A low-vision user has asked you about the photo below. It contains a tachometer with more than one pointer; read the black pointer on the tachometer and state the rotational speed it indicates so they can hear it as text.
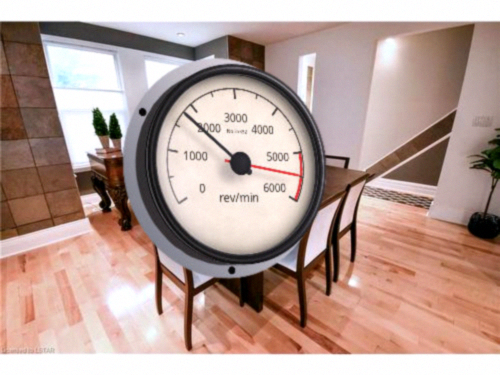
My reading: 1750 rpm
